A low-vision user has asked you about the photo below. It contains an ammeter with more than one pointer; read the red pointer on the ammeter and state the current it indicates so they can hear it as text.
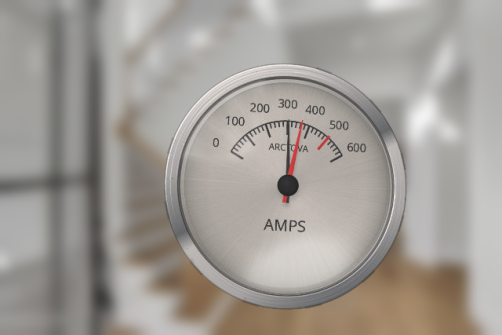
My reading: 360 A
